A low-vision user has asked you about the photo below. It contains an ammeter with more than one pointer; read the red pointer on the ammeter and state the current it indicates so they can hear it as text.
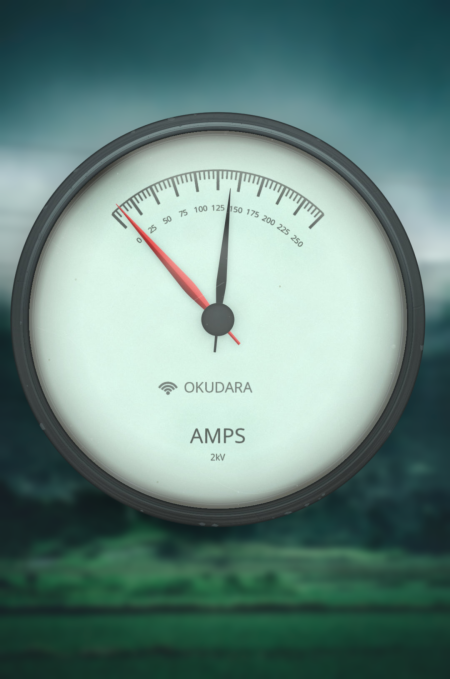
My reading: 10 A
